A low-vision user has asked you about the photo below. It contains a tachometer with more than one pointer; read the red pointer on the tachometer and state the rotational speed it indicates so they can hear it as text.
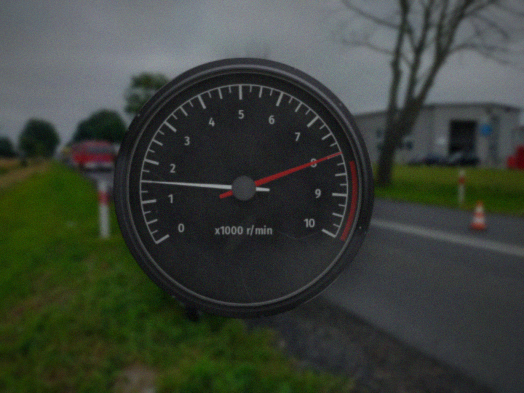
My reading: 8000 rpm
